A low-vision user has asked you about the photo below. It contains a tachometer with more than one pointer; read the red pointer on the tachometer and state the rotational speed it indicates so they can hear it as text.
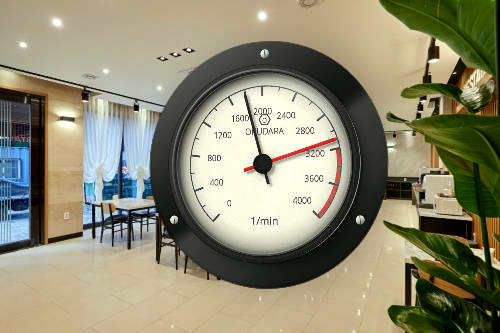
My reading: 3100 rpm
